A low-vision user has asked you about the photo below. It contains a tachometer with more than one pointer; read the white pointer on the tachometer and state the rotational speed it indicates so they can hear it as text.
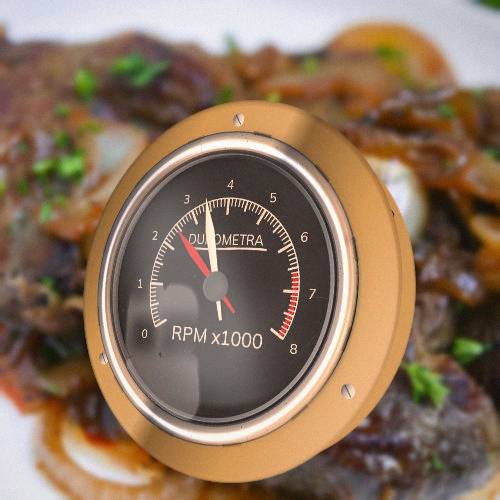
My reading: 3500 rpm
